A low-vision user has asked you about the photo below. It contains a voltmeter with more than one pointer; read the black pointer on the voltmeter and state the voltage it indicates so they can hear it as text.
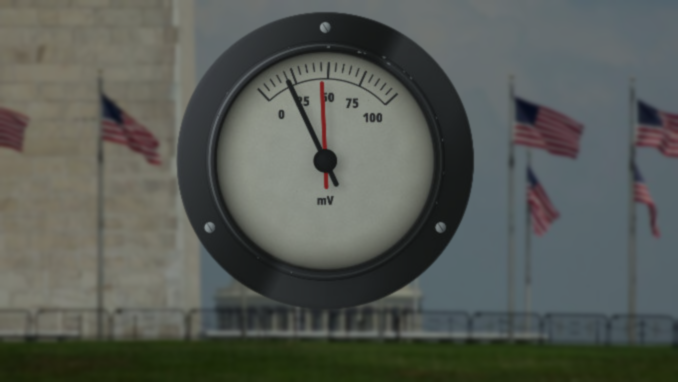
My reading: 20 mV
